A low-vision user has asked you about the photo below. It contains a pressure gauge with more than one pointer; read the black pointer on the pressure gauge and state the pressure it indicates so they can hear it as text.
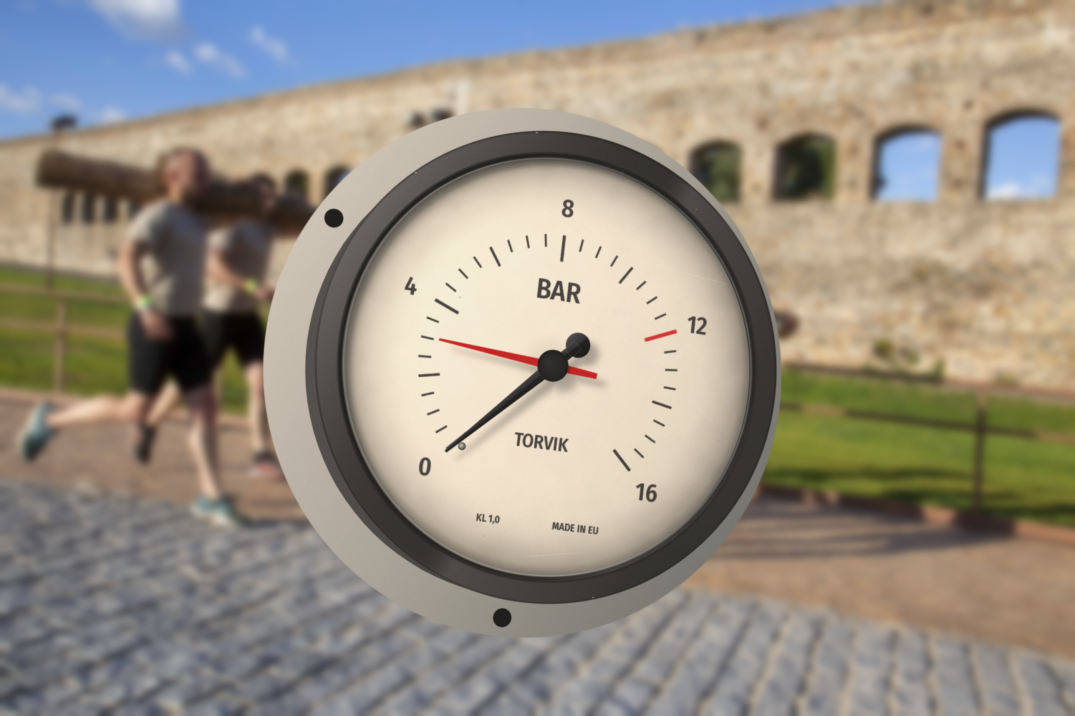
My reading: 0 bar
